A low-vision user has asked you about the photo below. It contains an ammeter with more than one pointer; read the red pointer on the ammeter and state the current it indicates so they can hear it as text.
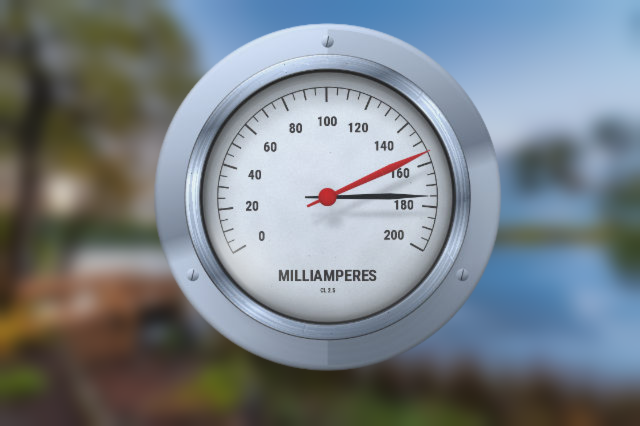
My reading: 155 mA
